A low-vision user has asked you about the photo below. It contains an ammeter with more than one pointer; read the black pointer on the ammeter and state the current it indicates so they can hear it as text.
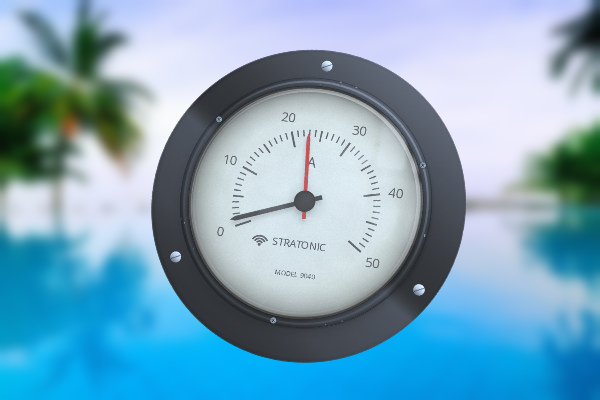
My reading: 1 A
